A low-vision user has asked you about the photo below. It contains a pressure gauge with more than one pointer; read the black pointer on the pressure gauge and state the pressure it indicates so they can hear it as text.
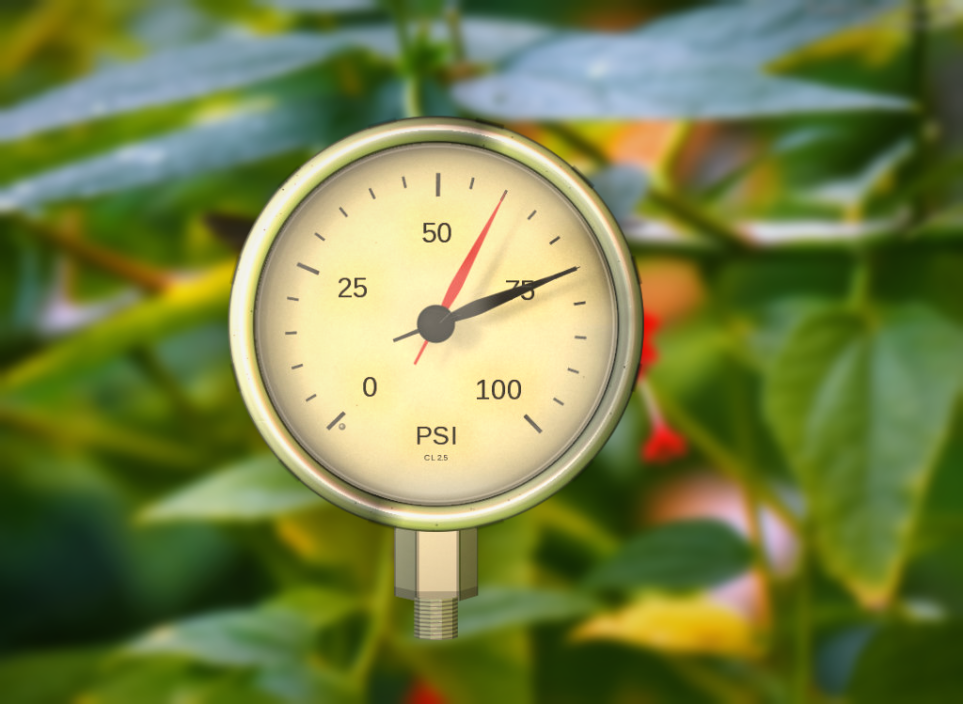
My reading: 75 psi
